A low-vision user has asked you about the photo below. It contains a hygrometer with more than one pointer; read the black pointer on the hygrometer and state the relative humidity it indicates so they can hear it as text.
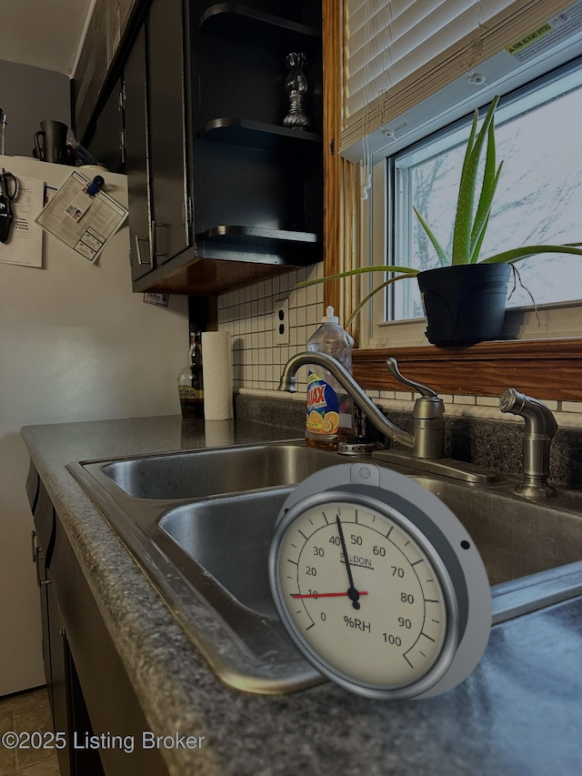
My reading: 45 %
